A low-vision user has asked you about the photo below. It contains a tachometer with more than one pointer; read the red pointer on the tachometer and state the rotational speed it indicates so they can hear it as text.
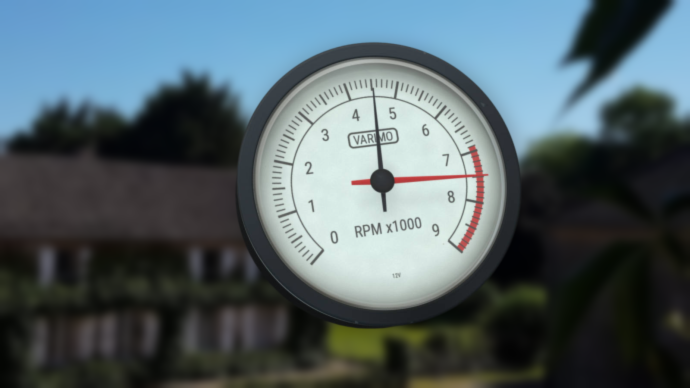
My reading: 7500 rpm
